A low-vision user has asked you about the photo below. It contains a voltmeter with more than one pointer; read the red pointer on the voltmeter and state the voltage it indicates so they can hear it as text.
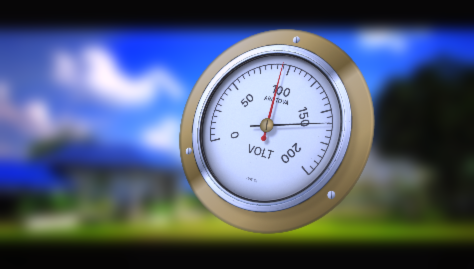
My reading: 95 V
